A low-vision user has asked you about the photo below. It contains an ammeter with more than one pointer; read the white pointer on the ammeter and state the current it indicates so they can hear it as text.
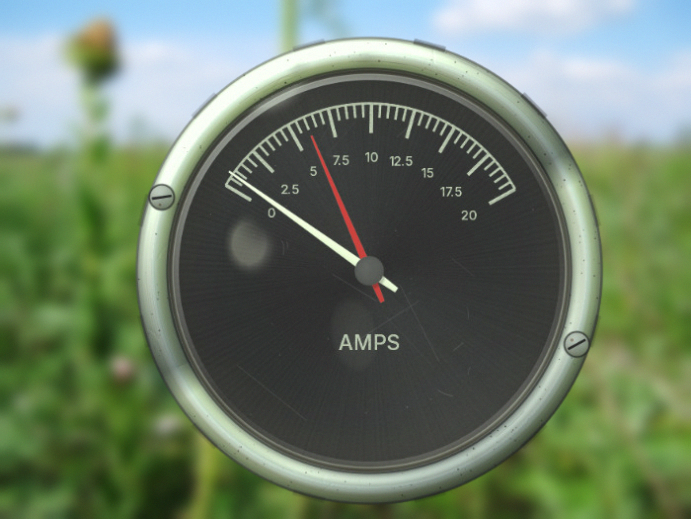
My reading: 0.75 A
